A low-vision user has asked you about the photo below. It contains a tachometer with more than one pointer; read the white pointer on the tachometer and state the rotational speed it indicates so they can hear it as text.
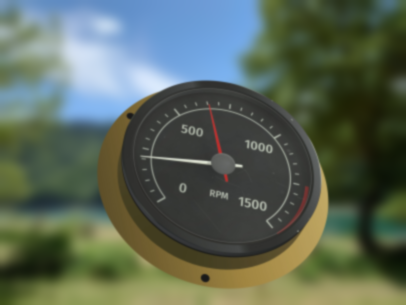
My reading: 200 rpm
